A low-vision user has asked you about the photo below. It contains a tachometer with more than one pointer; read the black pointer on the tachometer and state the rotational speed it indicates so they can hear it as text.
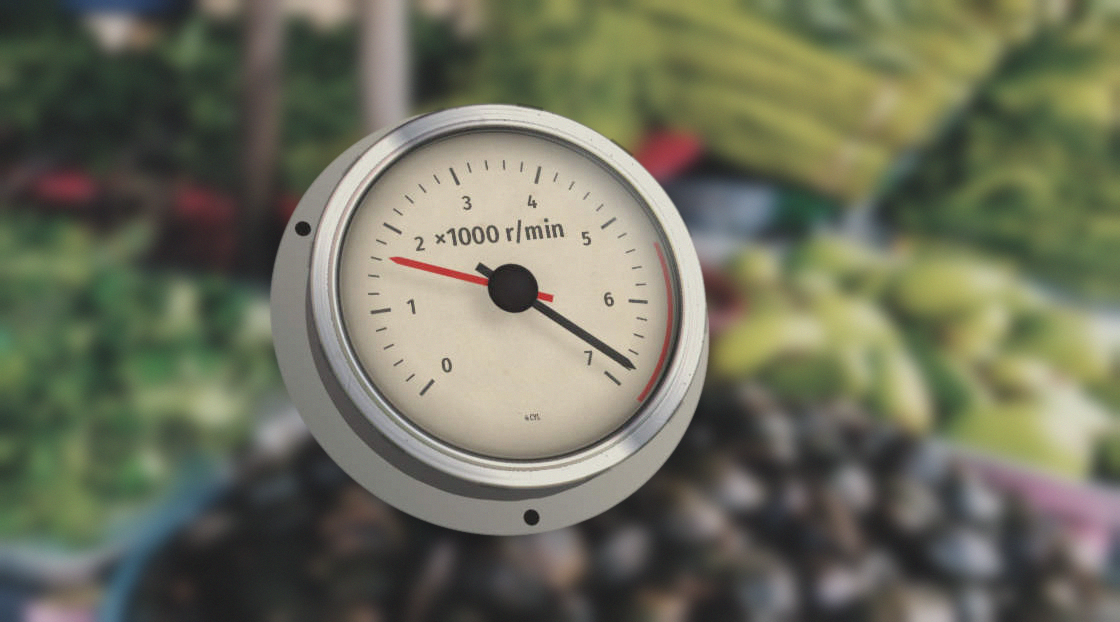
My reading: 6800 rpm
